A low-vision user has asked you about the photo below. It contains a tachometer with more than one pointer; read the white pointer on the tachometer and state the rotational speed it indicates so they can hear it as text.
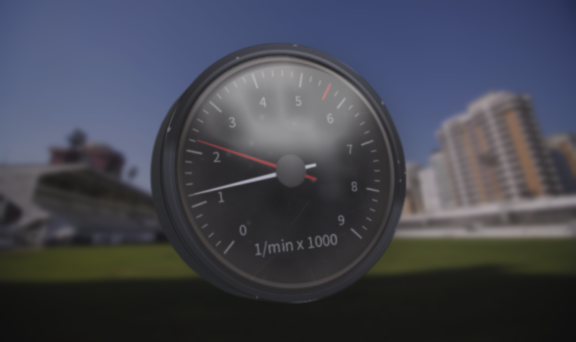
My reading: 1200 rpm
